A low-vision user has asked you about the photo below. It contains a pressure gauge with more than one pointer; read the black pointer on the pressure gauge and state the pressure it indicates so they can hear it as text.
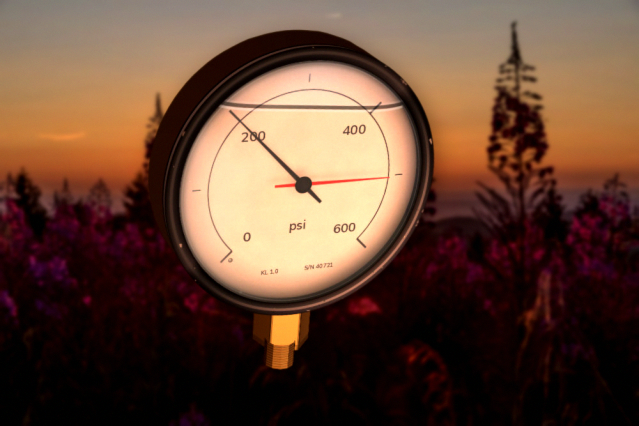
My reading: 200 psi
